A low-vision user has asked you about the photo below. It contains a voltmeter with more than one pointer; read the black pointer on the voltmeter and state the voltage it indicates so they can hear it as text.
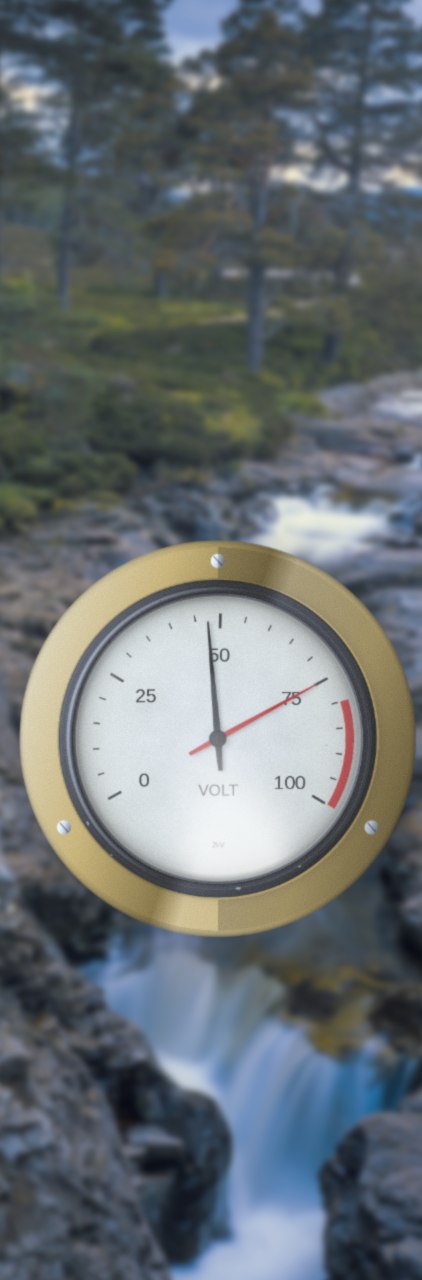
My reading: 47.5 V
